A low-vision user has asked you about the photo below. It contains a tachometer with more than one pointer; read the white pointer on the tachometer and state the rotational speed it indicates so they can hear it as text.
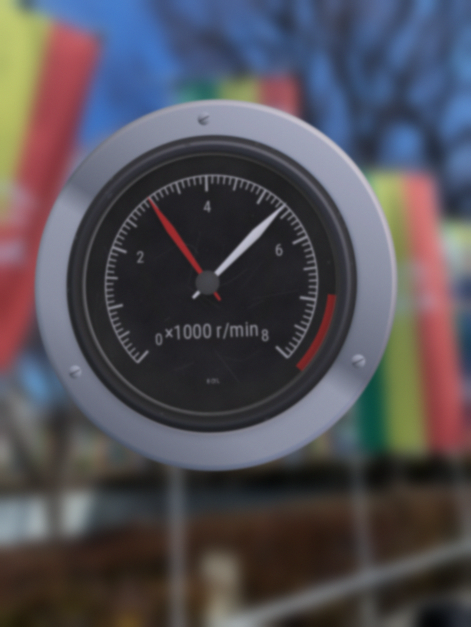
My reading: 5400 rpm
